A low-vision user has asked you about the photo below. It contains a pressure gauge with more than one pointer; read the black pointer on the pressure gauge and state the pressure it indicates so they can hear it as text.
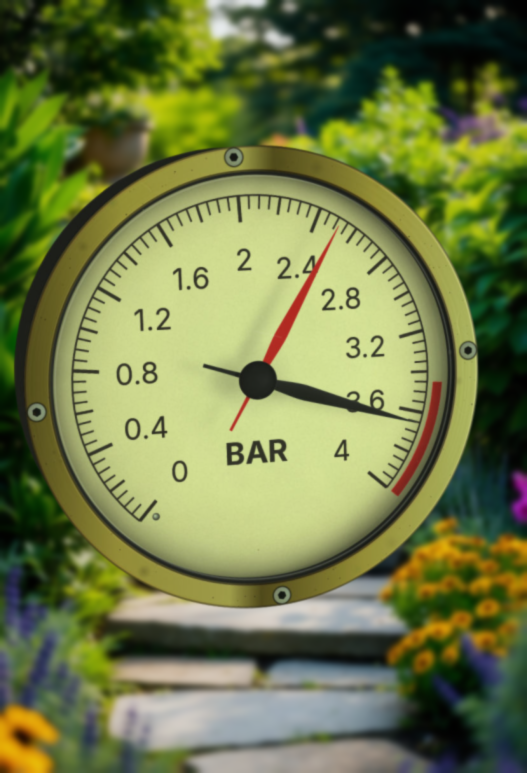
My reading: 3.65 bar
